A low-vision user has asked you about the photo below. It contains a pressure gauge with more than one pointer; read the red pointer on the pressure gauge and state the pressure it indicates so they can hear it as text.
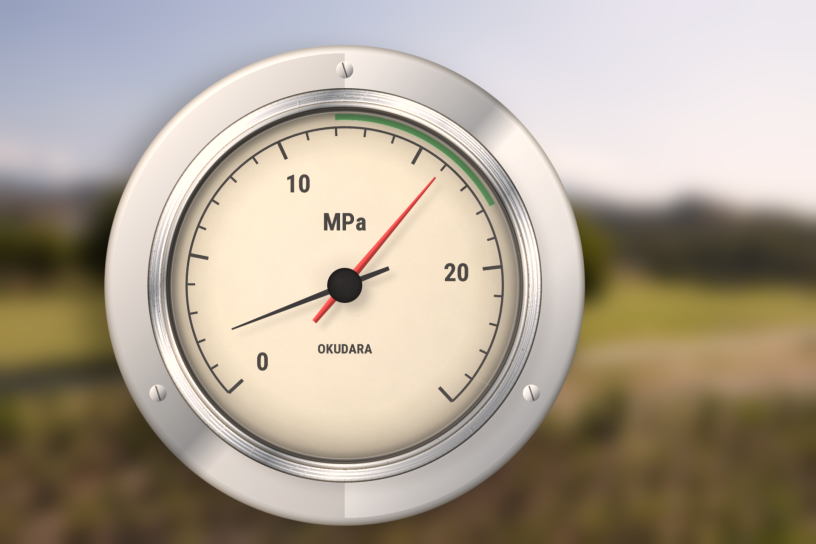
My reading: 16 MPa
